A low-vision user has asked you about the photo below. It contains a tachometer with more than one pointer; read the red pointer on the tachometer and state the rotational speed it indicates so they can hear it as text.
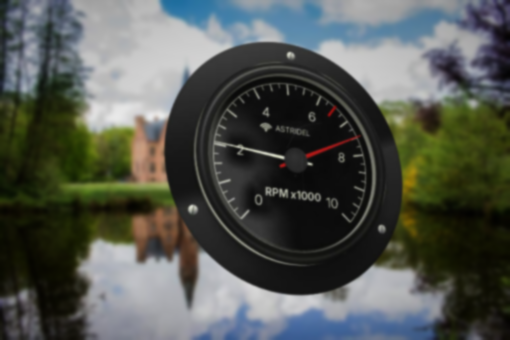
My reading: 7500 rpm
